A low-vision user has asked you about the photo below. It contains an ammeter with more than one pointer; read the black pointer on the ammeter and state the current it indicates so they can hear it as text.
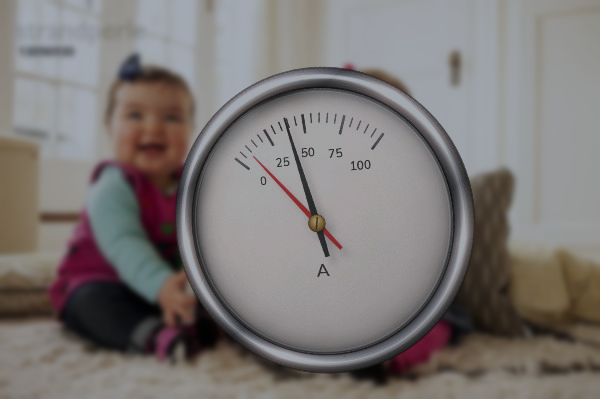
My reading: 40 A
